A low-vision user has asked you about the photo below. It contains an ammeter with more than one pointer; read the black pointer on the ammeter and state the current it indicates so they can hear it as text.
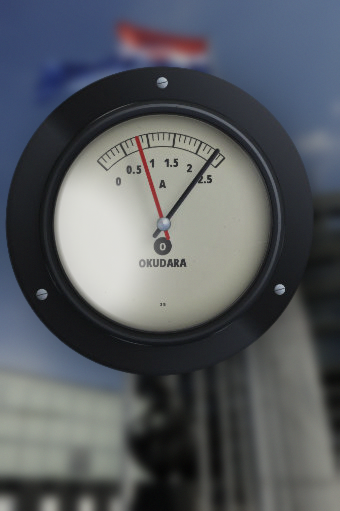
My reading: 2.3 A
